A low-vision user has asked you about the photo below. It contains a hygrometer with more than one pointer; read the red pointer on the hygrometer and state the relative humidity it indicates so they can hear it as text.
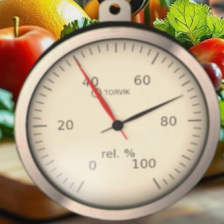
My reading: 40 %
